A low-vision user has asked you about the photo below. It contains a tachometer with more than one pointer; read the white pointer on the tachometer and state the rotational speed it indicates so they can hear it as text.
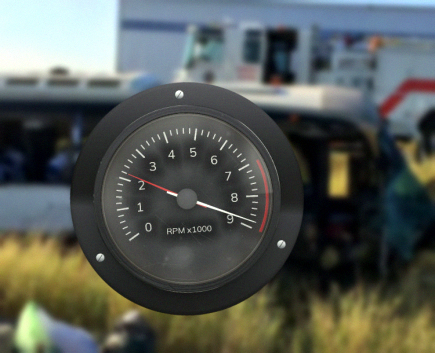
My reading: 8800 rpm
